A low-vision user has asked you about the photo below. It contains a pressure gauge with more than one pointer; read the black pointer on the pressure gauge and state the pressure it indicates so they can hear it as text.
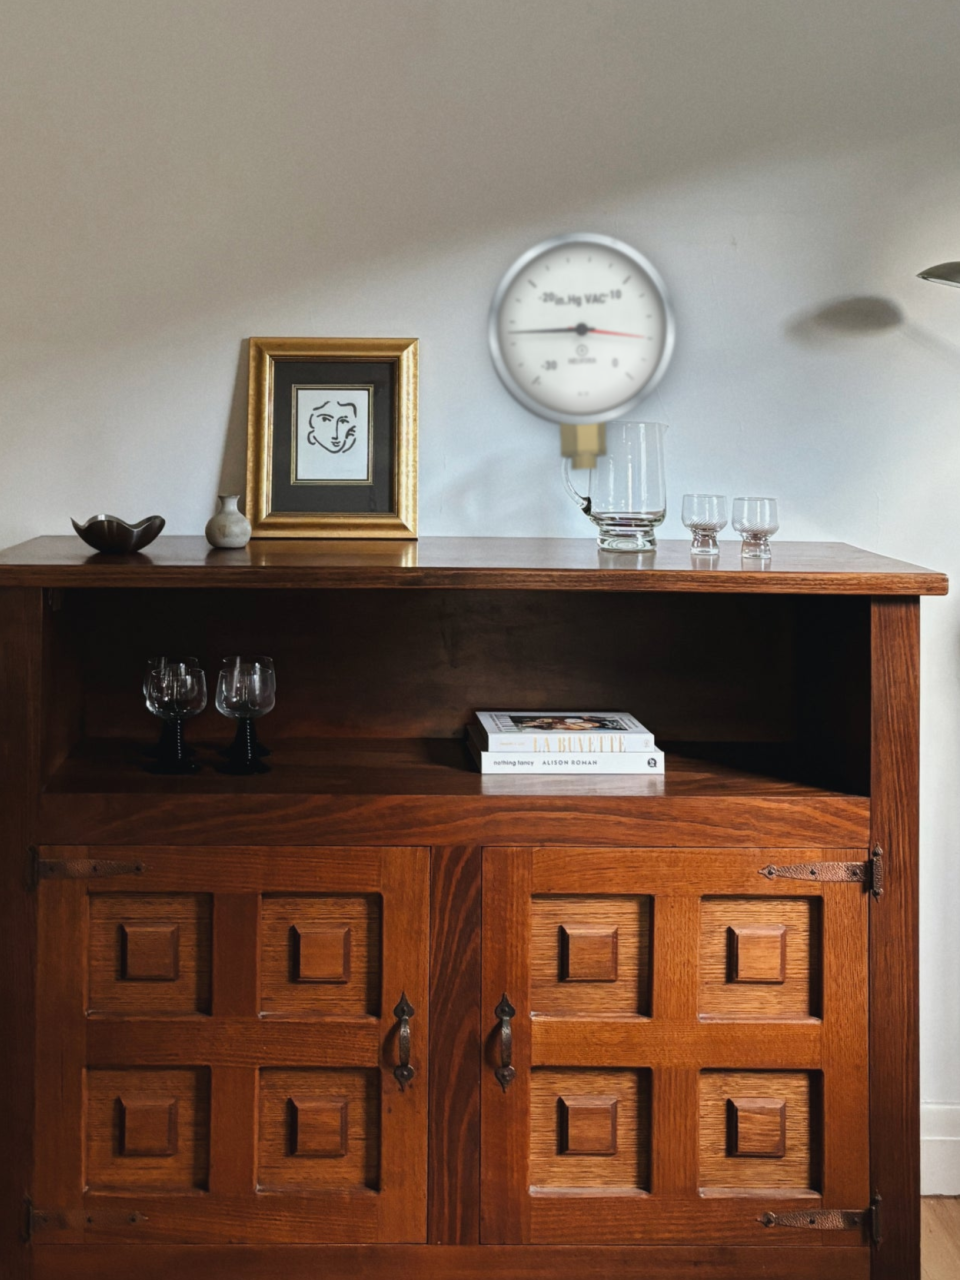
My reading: -25 inHg
